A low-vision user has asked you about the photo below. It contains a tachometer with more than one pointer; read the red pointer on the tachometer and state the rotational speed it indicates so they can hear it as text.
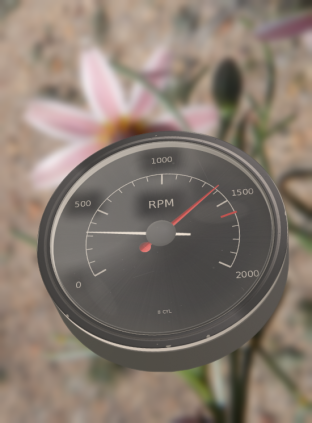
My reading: 1400 rpm
